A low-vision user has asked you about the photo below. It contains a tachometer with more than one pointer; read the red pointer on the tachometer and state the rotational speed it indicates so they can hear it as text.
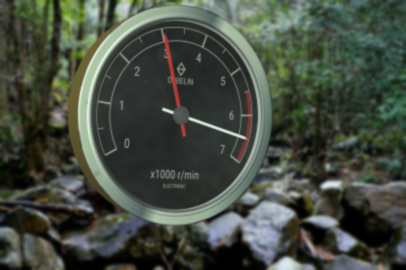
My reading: 3000 rpm
